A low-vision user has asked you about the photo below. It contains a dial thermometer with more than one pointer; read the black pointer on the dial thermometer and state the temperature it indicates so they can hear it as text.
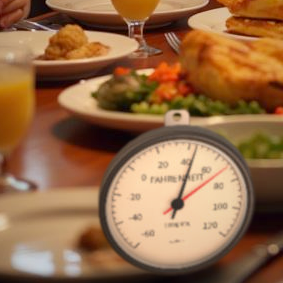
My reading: 44 °F
